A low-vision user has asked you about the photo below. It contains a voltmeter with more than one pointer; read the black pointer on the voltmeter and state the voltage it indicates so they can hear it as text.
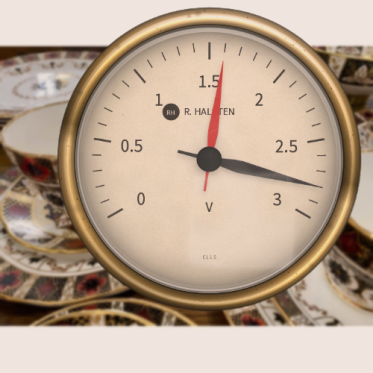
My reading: 2.8 V
